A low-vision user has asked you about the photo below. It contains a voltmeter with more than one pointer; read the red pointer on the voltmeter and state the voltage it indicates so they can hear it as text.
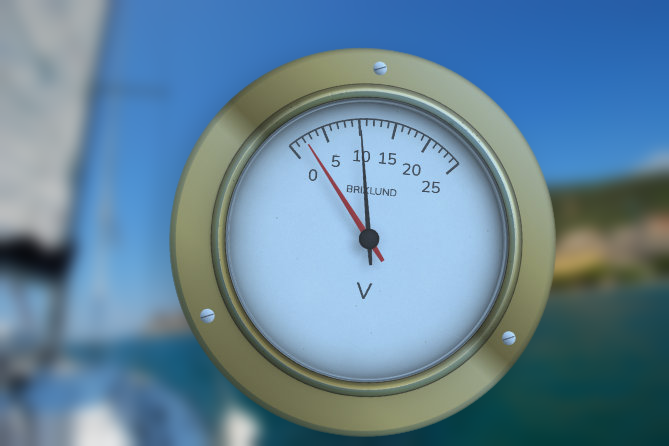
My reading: 2 V
